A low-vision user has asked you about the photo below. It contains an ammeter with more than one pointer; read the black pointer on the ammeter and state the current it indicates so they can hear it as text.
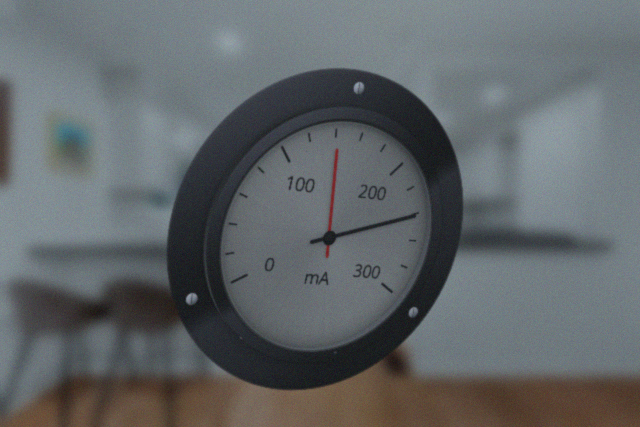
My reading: 240 mA
